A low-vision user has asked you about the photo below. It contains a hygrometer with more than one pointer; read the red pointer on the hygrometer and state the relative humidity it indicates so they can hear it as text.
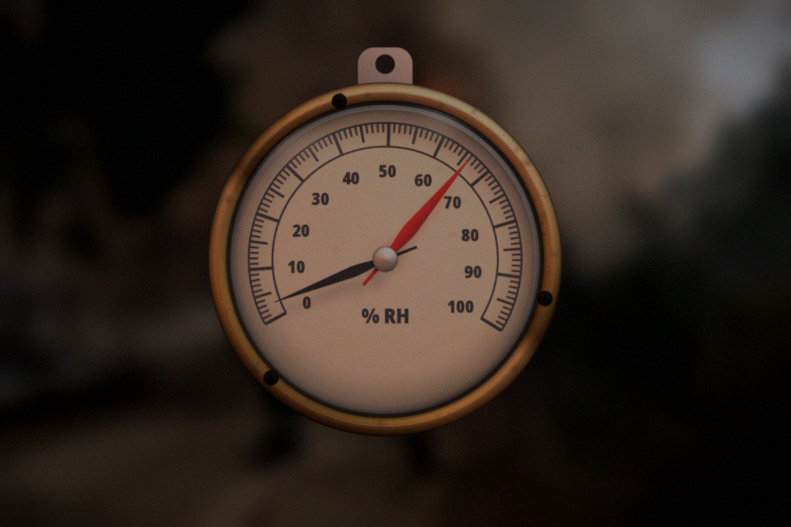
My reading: 66 %
